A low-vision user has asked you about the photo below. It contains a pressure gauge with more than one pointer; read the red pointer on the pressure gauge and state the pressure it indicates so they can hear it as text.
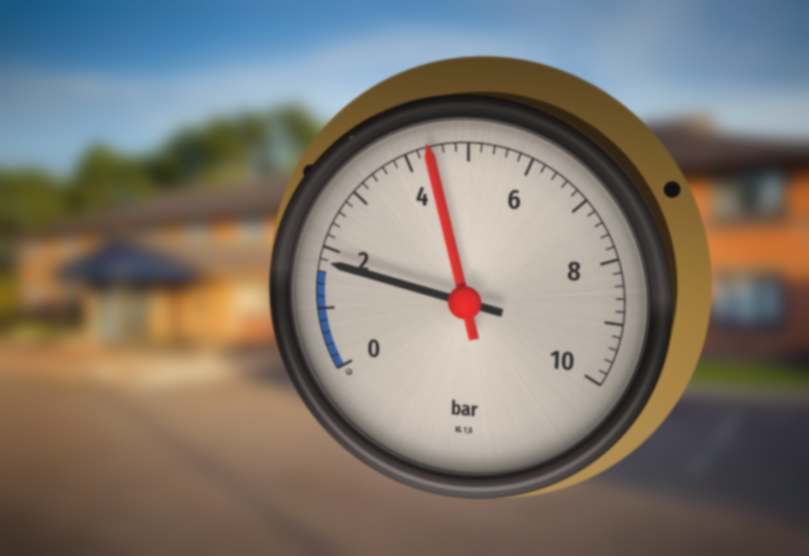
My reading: 4.4 bar
